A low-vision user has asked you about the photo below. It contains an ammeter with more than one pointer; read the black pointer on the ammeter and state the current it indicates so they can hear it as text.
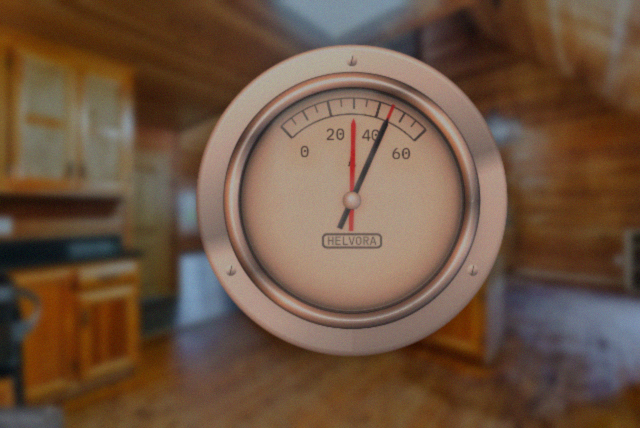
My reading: 45 A
